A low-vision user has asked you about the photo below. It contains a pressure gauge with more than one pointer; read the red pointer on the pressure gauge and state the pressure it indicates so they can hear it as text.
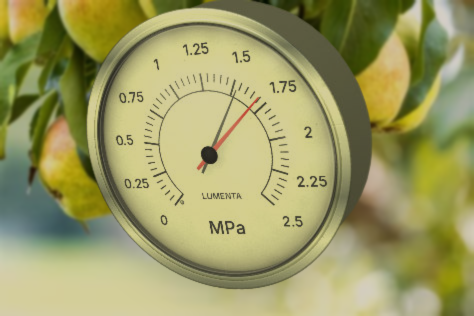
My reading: 1.7 MPa
